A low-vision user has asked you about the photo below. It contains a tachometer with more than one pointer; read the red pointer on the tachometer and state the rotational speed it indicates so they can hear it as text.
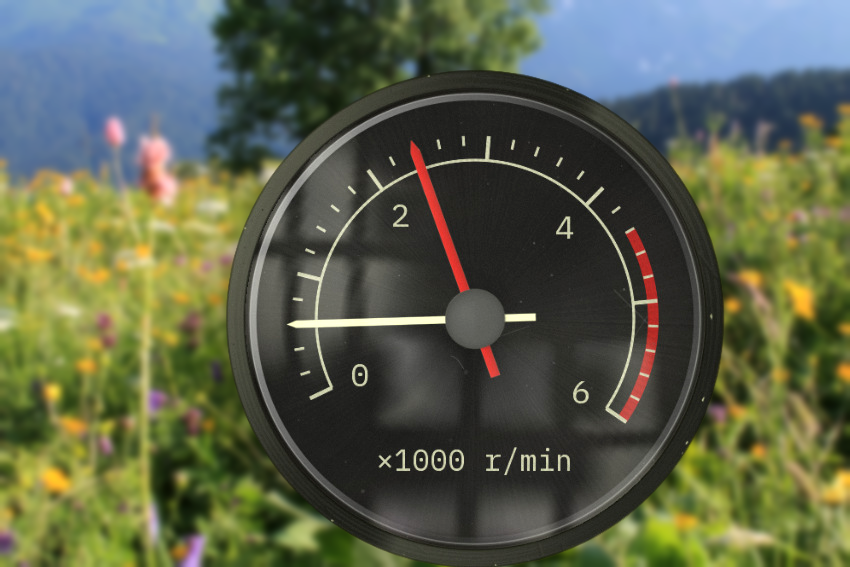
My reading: 2400 rpm
